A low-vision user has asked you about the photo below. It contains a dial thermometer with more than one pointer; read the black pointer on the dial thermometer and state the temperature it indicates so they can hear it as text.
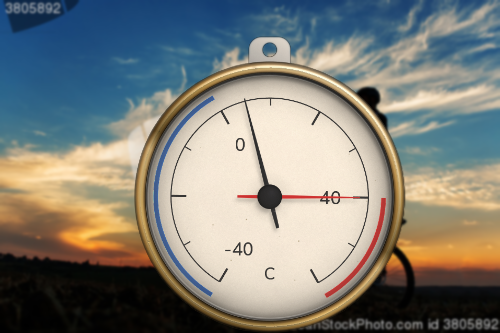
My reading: 5 °C
